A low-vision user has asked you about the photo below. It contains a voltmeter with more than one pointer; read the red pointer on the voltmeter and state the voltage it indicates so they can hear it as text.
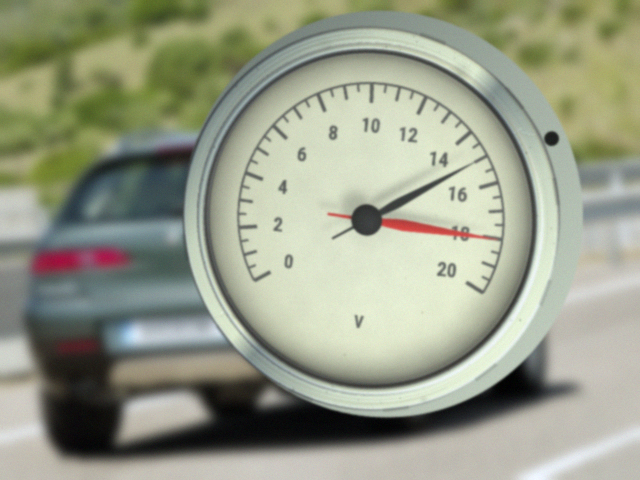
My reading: 18 V
